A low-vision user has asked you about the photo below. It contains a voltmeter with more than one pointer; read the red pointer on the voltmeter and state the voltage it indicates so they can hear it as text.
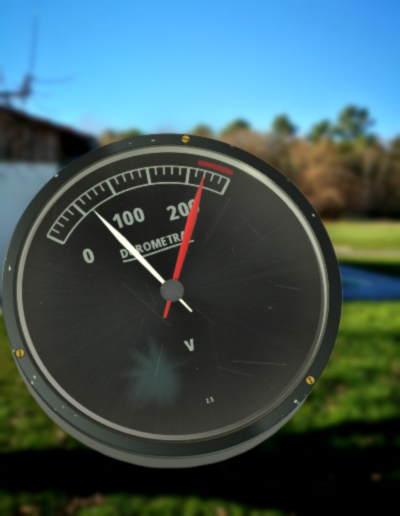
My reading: 220 V
